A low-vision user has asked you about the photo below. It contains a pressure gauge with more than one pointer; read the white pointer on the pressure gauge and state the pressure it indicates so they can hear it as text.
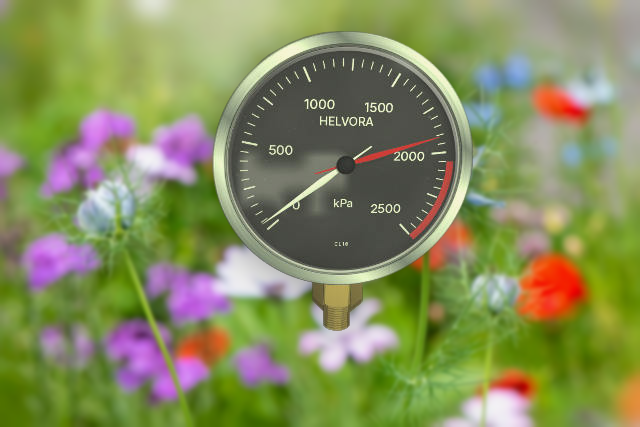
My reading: 50 kPa
